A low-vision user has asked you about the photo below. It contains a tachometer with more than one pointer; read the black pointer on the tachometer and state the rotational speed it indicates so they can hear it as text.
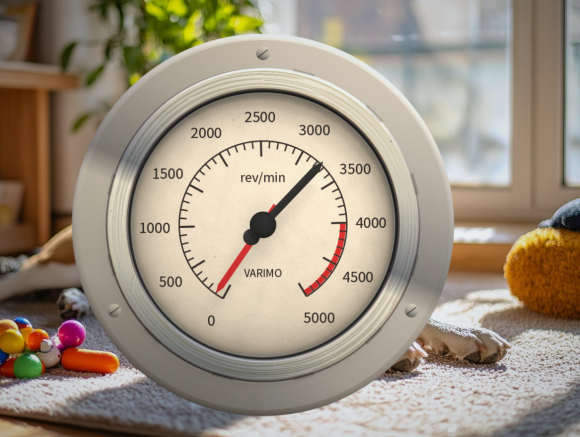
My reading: 3250 rpm
